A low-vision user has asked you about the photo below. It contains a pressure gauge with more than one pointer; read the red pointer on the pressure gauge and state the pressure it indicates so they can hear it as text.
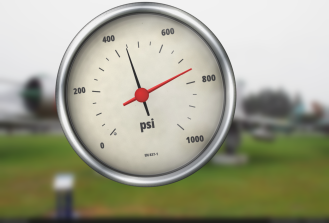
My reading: 750 psi
